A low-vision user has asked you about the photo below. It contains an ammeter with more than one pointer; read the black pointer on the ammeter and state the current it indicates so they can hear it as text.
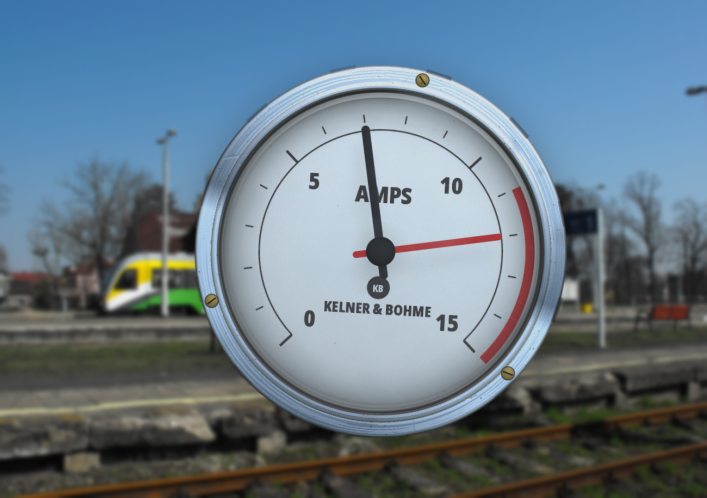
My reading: 7 A
